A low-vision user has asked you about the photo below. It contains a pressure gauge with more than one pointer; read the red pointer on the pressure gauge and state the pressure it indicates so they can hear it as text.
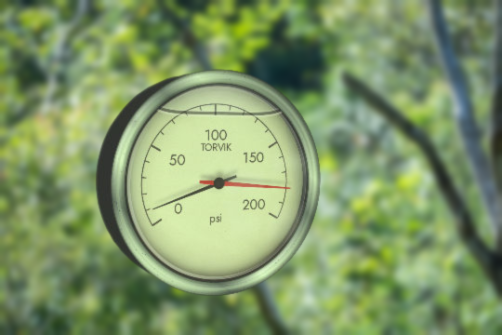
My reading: 180 psi
